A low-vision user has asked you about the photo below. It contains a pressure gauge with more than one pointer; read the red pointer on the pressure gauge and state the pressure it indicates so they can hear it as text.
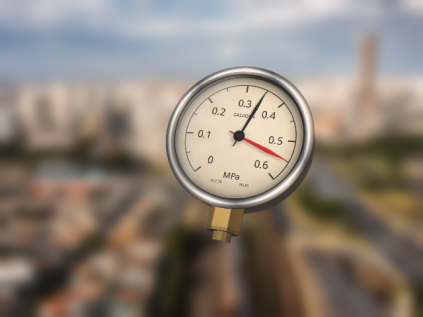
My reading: 0.55 MPa
